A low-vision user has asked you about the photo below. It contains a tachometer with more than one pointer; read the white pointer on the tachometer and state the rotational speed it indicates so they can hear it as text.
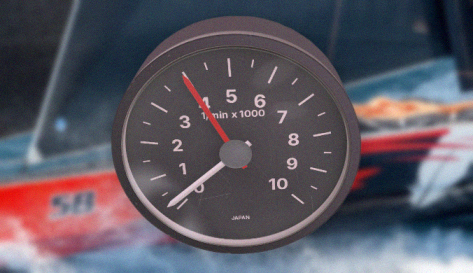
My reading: 250 rpm
